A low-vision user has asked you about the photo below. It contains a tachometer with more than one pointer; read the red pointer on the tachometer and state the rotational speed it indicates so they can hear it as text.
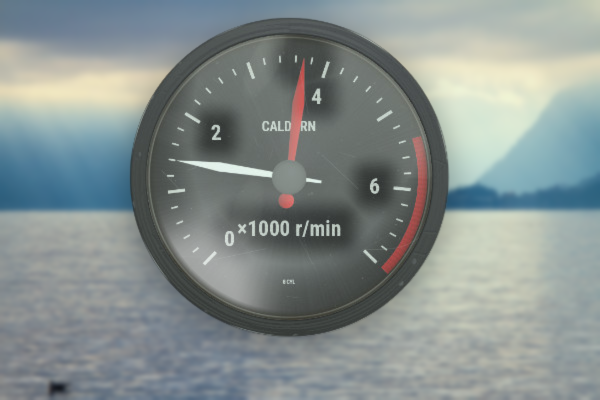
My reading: 3700 rpm
